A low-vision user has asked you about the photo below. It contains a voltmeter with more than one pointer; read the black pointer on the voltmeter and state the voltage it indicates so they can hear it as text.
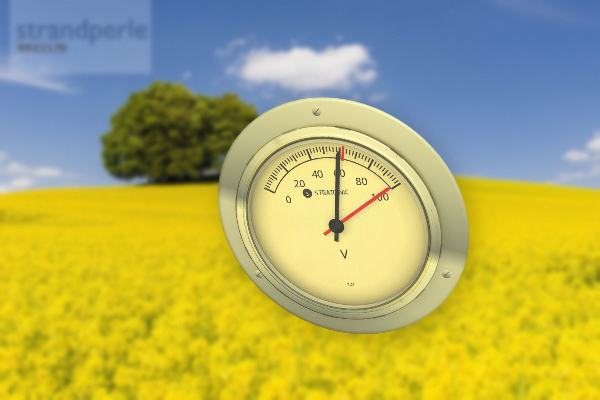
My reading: 60 V
